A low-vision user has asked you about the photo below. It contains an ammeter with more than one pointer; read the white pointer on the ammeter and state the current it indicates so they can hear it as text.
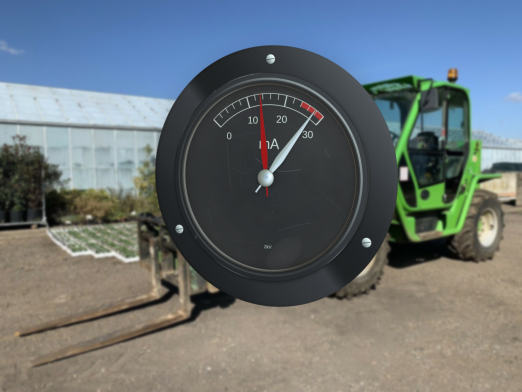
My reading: 28 mA
